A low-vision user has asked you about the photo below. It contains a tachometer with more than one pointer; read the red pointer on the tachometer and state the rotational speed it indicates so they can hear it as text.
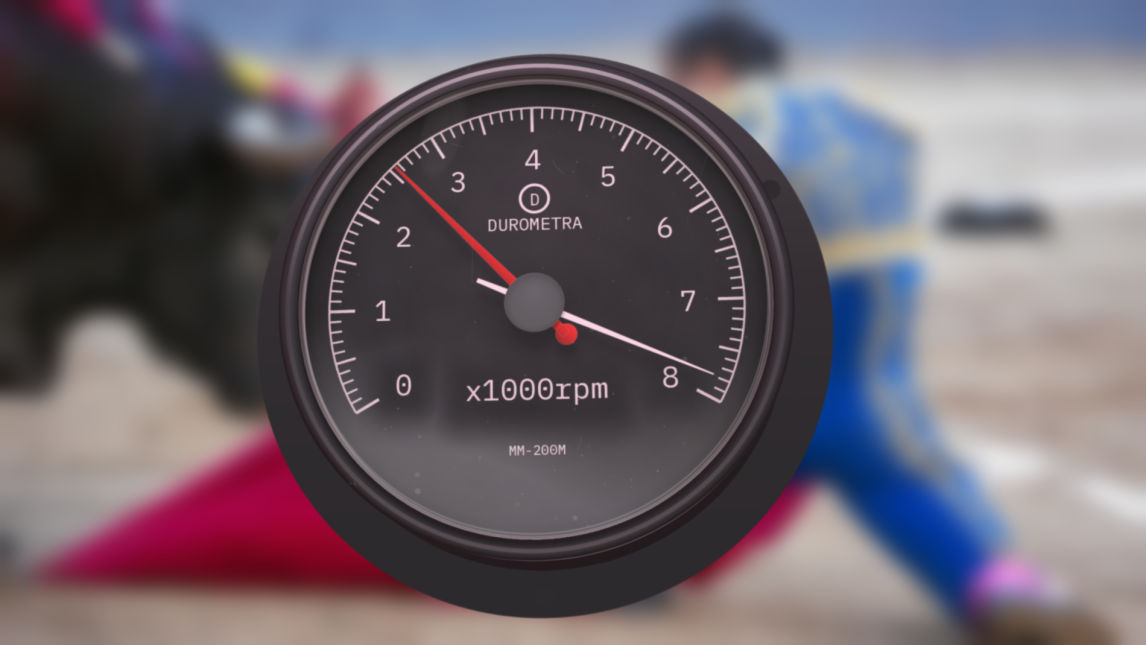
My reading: 2550 rpm
